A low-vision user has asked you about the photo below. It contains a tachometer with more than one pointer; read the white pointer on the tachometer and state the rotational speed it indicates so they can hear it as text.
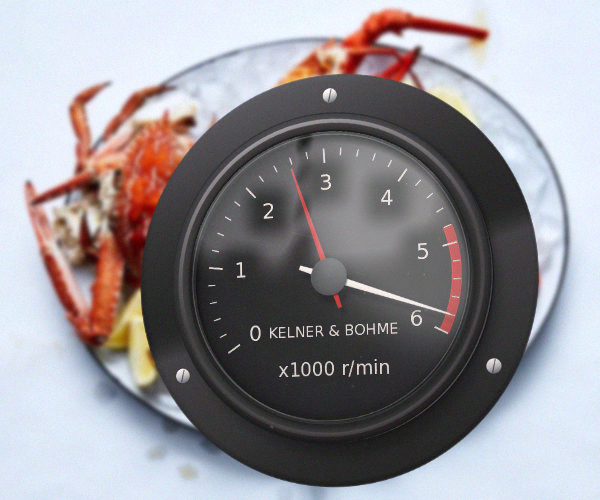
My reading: 5800 rpm
